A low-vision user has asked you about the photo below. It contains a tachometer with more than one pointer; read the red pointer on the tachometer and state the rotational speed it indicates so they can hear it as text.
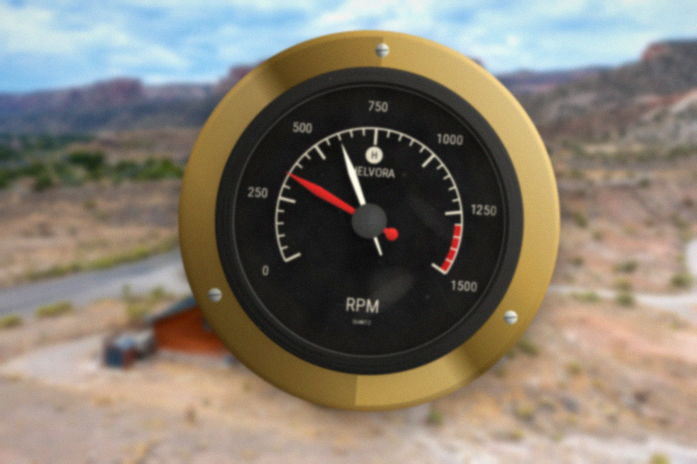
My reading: 350 rpm
